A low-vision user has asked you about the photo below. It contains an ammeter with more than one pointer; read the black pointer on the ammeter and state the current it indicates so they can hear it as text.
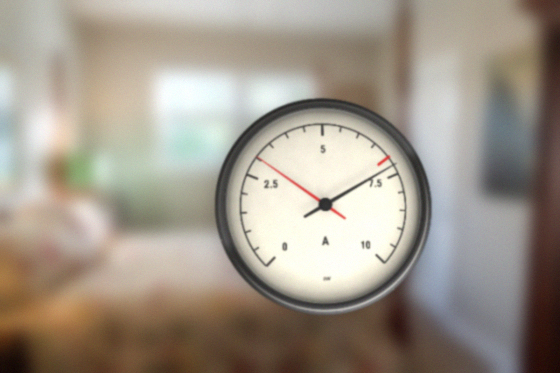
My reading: 7.25 A
